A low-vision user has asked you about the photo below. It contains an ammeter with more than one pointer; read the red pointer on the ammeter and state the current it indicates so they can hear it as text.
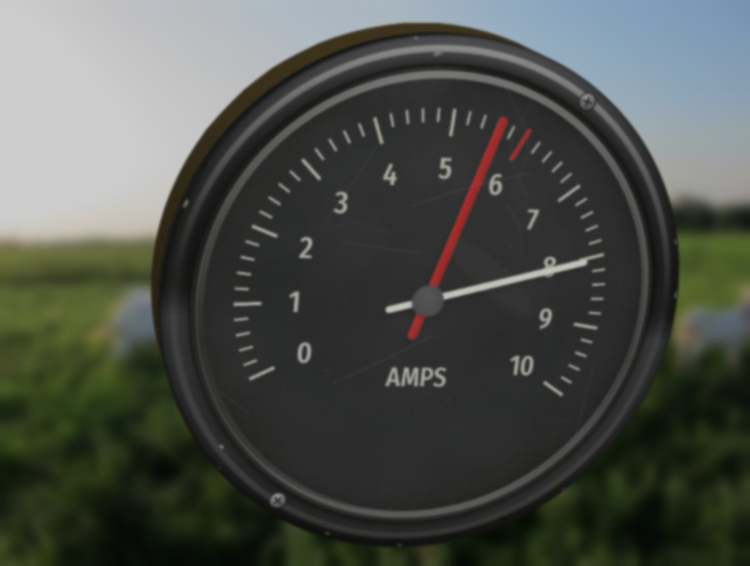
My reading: 5.6 A
